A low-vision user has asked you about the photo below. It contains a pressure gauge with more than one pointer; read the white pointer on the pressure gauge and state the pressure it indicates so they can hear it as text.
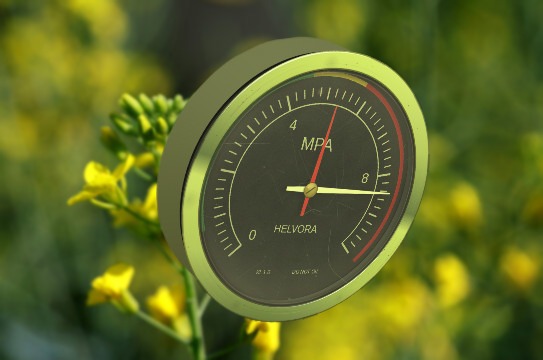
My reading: 8.4 MPa
